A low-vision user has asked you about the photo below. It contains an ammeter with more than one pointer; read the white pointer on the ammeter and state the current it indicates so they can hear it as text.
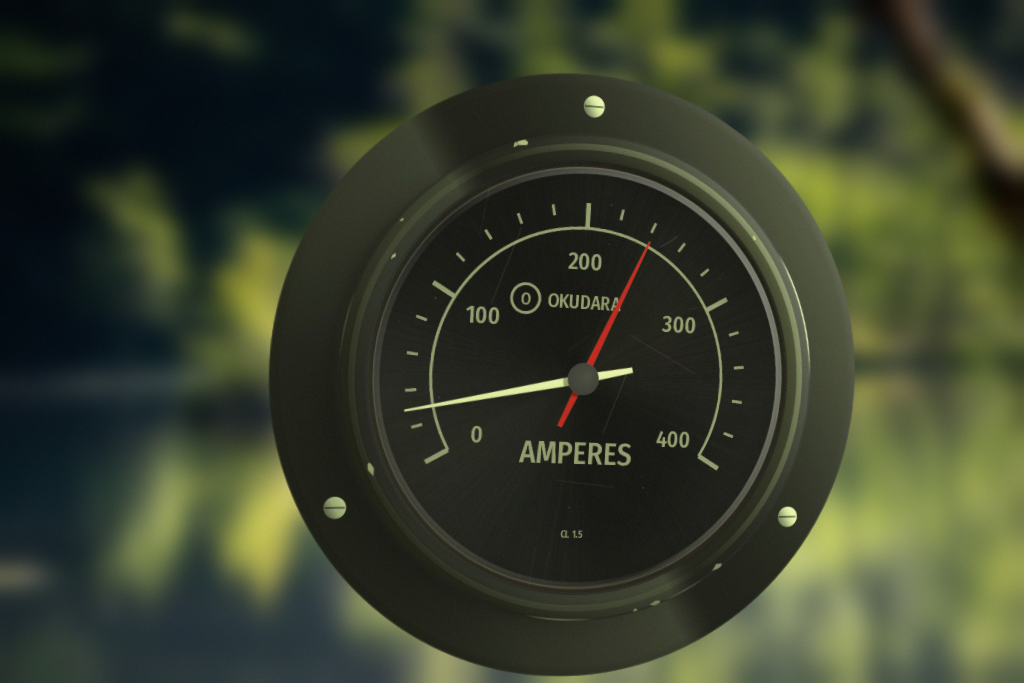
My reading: 30 A
